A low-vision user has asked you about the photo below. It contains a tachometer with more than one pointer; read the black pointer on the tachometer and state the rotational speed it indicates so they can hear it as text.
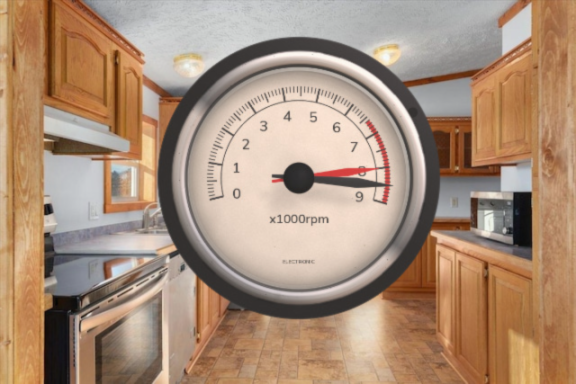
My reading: 8500 rpm
